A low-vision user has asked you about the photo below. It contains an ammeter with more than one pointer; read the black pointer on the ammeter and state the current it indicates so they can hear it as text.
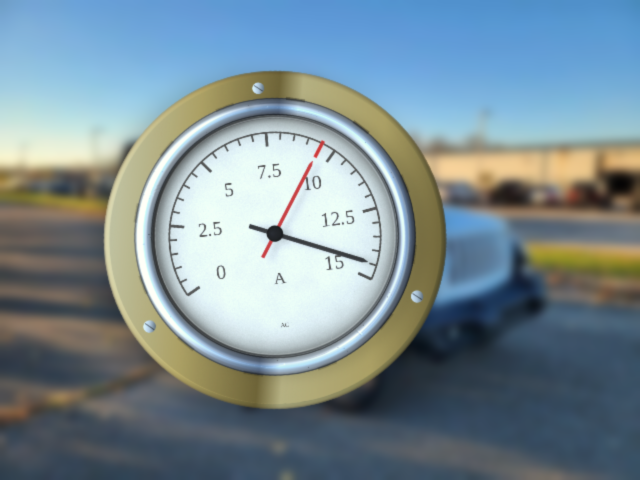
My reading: 14.5 A
